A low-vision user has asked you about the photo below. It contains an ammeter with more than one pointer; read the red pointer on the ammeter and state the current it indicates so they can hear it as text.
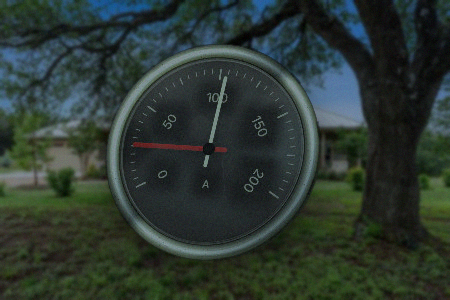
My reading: 25 A
